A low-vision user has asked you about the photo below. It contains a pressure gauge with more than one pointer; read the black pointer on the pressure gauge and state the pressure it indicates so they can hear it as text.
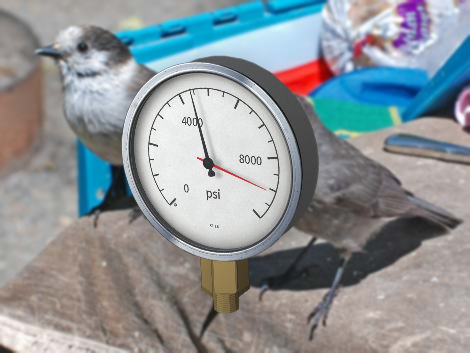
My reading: 4500 psi
